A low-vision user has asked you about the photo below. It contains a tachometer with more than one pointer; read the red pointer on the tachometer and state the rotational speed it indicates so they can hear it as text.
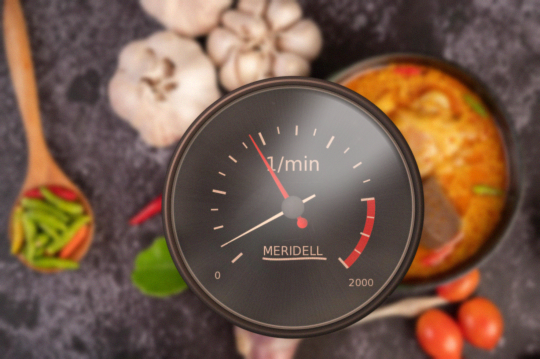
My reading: 750 rpm
